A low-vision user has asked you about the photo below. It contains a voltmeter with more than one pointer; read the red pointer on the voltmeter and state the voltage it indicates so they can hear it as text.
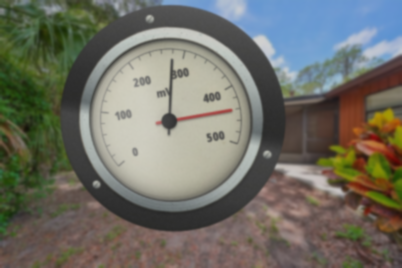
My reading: 440 mV
